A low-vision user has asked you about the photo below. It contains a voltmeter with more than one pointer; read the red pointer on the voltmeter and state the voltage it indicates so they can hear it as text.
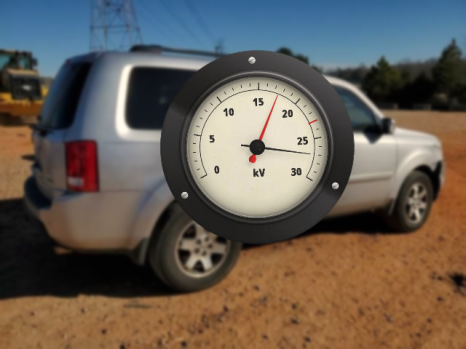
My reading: 17.5 kV
